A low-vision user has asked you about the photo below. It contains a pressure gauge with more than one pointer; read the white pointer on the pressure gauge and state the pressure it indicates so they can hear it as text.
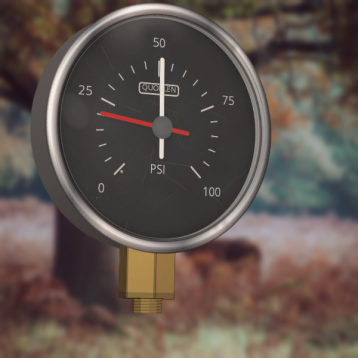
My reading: 50 psi
